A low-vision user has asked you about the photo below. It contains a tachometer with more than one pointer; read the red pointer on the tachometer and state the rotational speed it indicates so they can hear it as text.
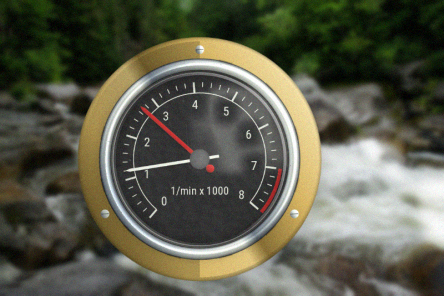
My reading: 2700 rpm
